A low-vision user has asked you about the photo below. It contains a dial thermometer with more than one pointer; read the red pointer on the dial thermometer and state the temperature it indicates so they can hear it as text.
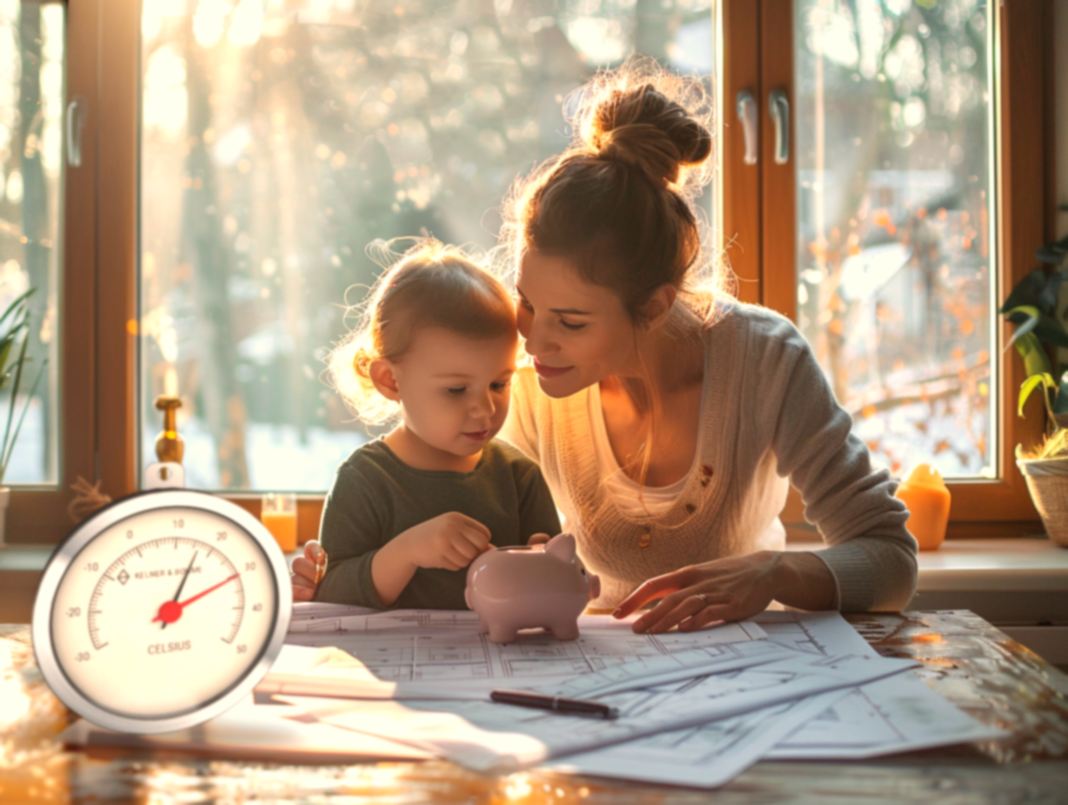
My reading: 30 °C
